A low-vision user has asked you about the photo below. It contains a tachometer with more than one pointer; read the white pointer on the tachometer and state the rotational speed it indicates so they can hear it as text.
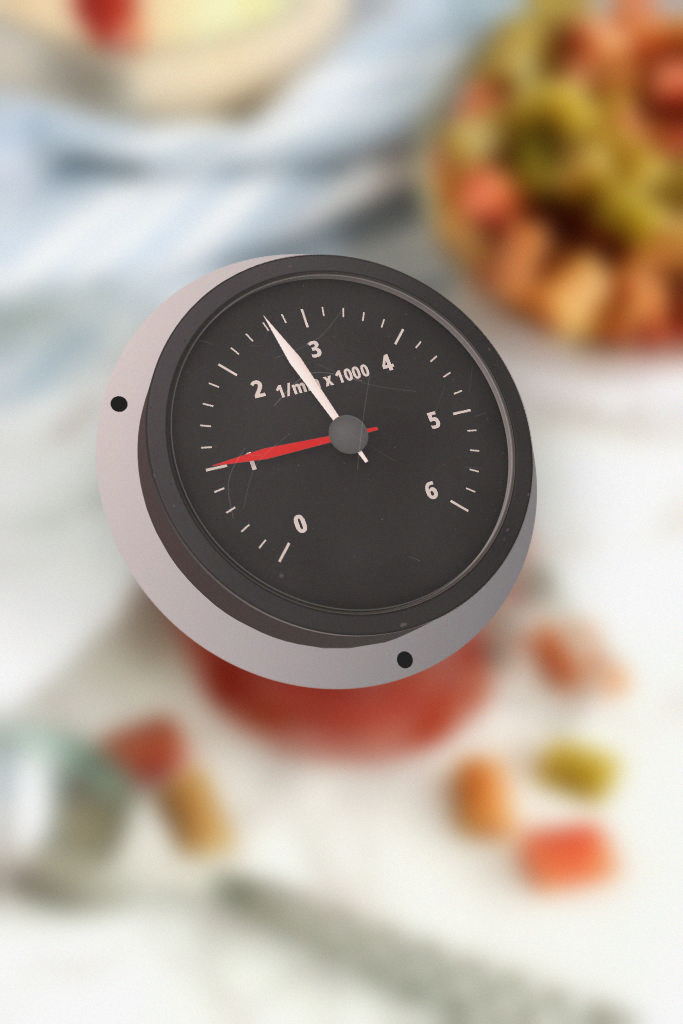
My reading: 2600 rpm
